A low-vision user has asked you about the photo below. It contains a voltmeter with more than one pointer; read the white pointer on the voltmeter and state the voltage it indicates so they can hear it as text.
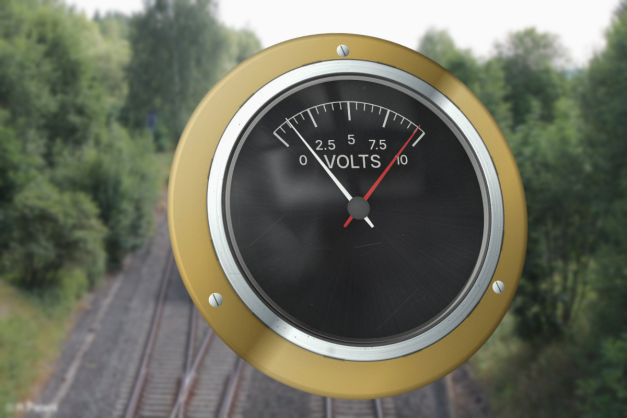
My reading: 1 V
